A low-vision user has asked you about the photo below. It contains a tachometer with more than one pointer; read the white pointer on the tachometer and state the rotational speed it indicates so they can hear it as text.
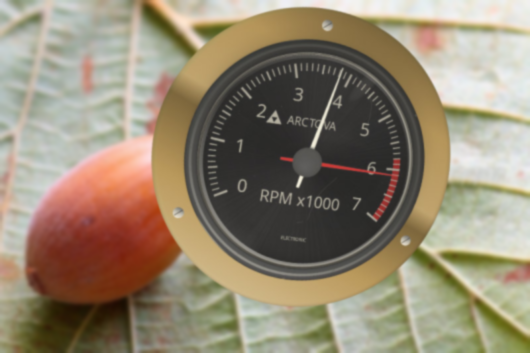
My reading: 3800 rpm
